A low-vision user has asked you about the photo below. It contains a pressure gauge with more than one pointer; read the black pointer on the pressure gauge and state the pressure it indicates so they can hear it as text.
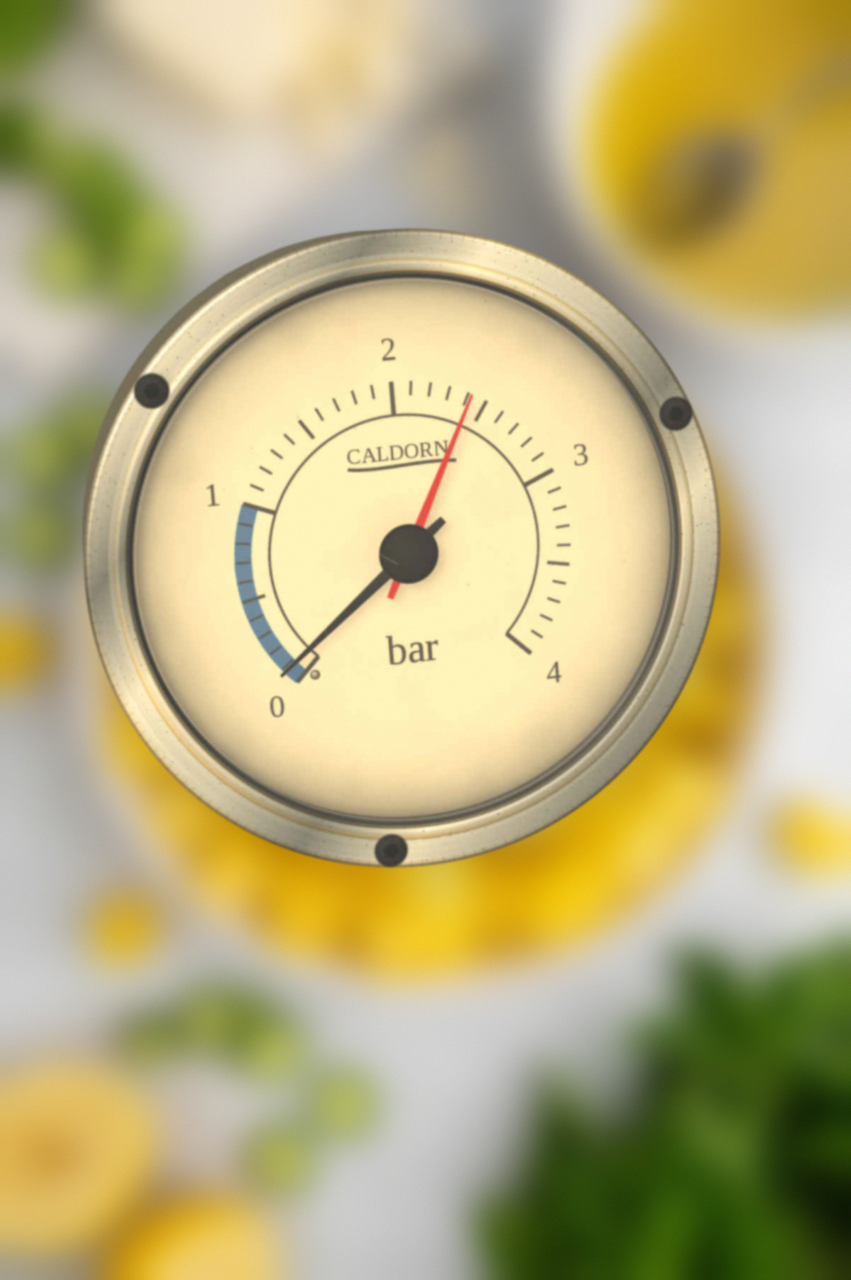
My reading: 0.1 bar
